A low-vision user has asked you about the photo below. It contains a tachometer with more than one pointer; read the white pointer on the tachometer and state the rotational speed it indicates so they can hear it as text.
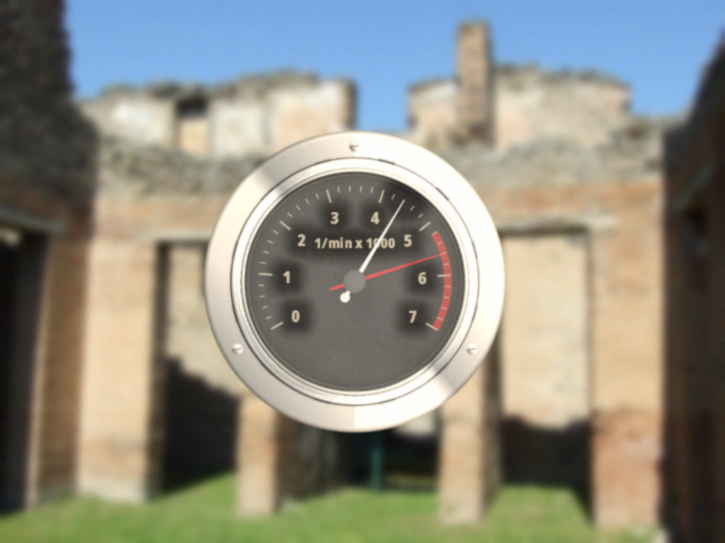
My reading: 4400 rpm
